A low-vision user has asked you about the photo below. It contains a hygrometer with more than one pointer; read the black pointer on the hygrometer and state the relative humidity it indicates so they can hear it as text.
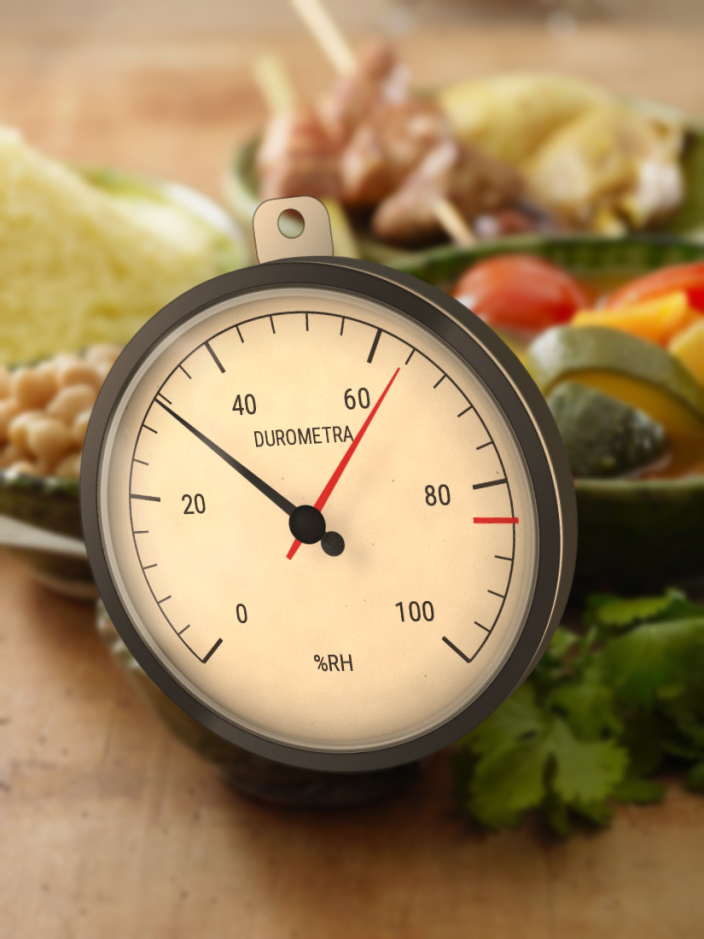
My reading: 32 %
